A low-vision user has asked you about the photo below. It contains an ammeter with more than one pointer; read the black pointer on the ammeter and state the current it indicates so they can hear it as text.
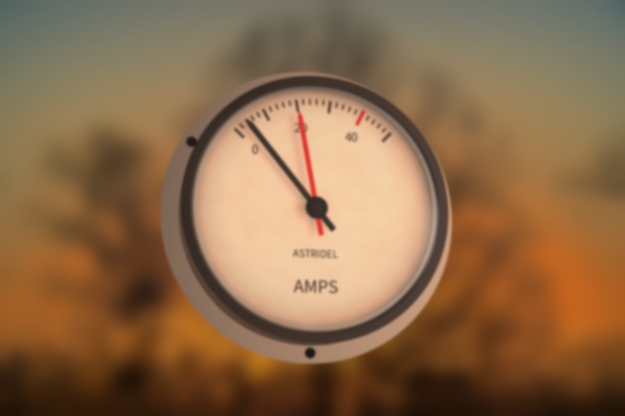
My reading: 4 A
